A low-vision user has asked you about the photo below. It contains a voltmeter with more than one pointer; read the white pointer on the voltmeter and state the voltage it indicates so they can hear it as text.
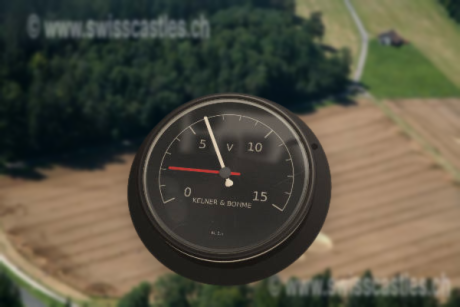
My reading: 6 V
